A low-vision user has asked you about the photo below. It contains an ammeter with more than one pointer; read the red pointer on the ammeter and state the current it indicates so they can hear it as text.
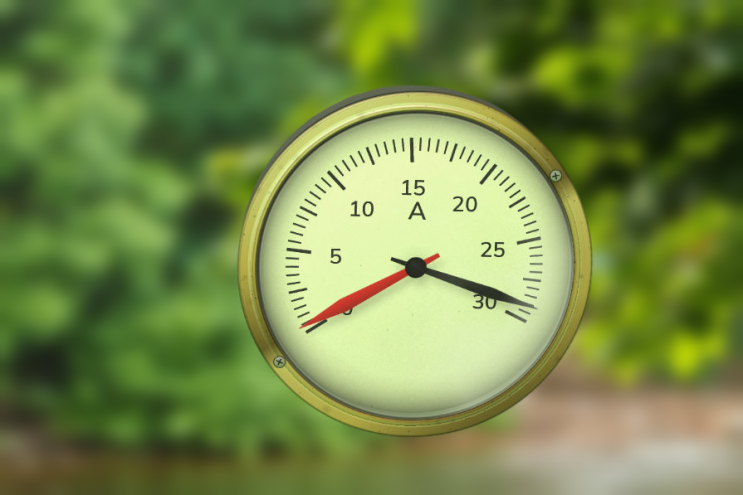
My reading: 0.5 A
